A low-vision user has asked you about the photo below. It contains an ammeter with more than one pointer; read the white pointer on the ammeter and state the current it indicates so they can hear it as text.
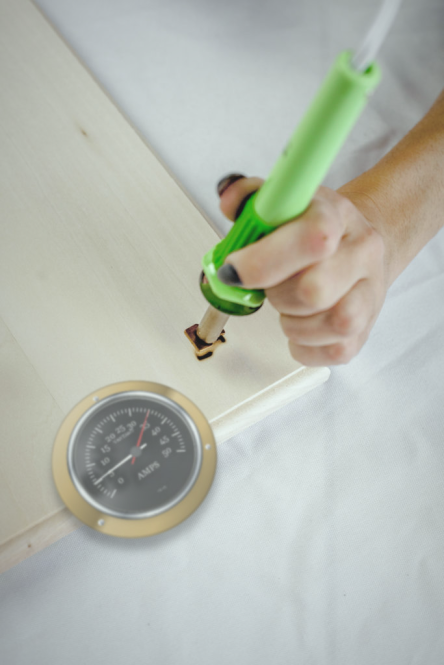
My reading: 5 A
